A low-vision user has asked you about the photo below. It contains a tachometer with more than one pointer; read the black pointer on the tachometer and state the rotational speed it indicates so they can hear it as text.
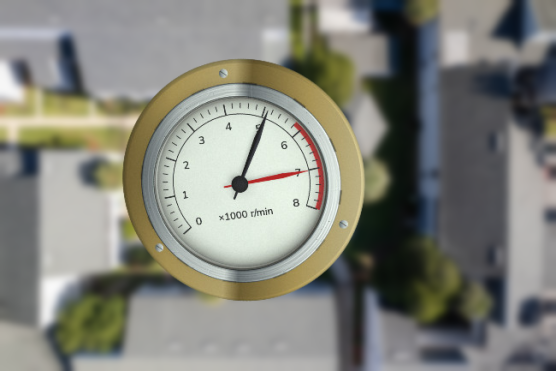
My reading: 5100 rpm
